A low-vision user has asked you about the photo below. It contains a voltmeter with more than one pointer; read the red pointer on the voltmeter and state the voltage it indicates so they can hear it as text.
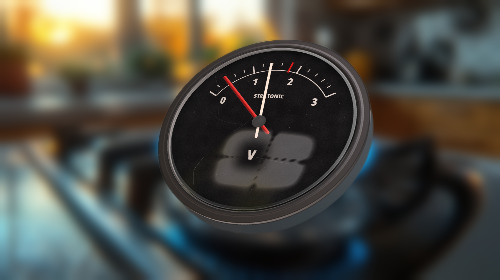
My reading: 0.4 V
